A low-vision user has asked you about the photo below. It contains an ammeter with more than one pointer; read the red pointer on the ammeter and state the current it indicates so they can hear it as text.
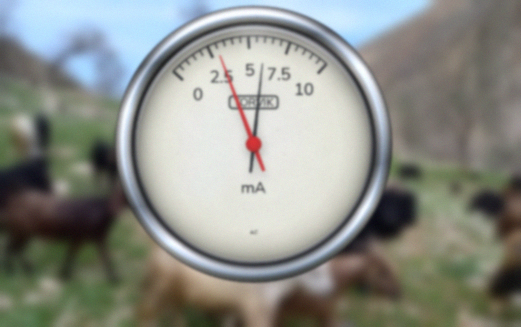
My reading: 3 mA
